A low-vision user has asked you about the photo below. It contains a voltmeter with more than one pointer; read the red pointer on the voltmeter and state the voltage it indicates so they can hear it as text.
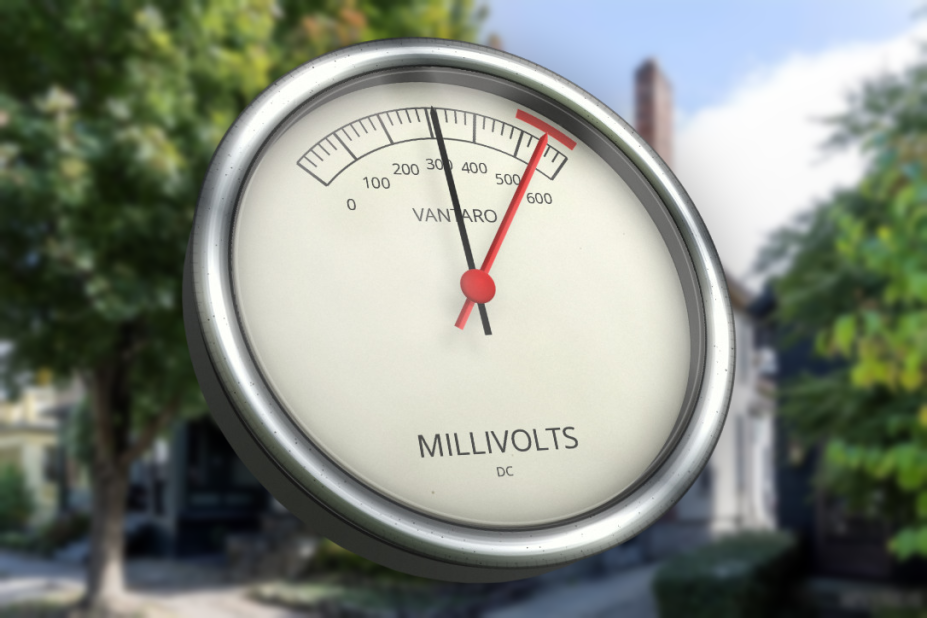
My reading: 540 mV
